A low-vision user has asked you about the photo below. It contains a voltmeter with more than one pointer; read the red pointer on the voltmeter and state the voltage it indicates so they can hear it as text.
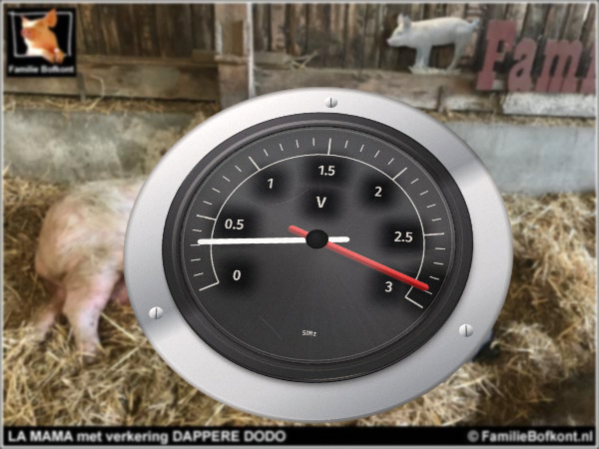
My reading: 2.9 V
